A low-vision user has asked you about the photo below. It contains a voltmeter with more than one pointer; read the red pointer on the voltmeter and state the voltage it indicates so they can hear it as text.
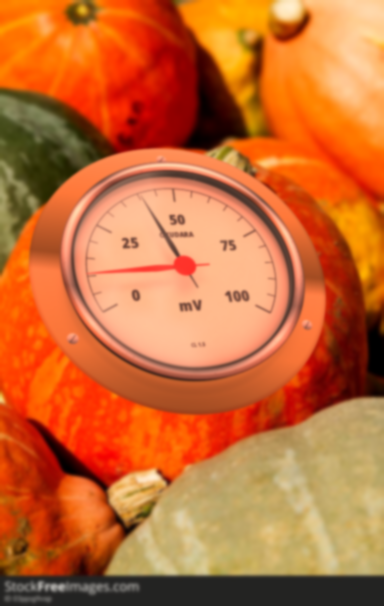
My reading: 10 mV
